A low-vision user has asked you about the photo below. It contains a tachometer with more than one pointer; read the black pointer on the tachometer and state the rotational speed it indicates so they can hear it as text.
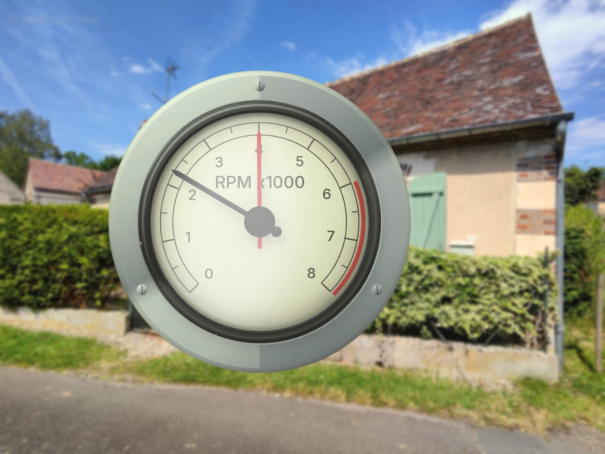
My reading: 2250 rpm
